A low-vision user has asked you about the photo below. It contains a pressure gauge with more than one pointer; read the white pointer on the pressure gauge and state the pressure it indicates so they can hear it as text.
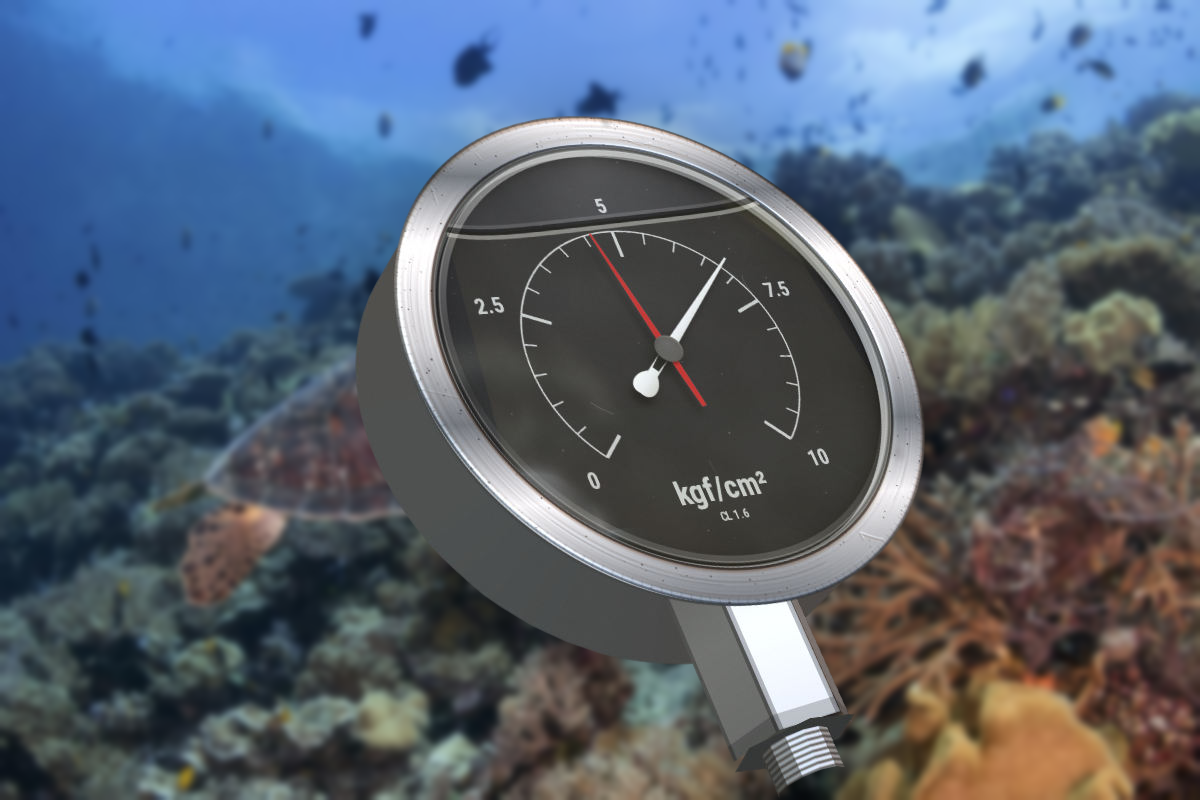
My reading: 6.75 kg/cm²
